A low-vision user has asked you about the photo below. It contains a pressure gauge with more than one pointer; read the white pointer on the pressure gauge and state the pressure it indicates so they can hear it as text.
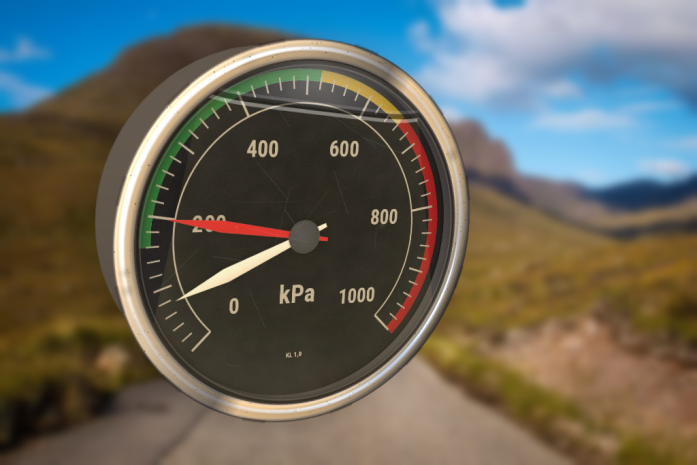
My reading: 80 kPa
